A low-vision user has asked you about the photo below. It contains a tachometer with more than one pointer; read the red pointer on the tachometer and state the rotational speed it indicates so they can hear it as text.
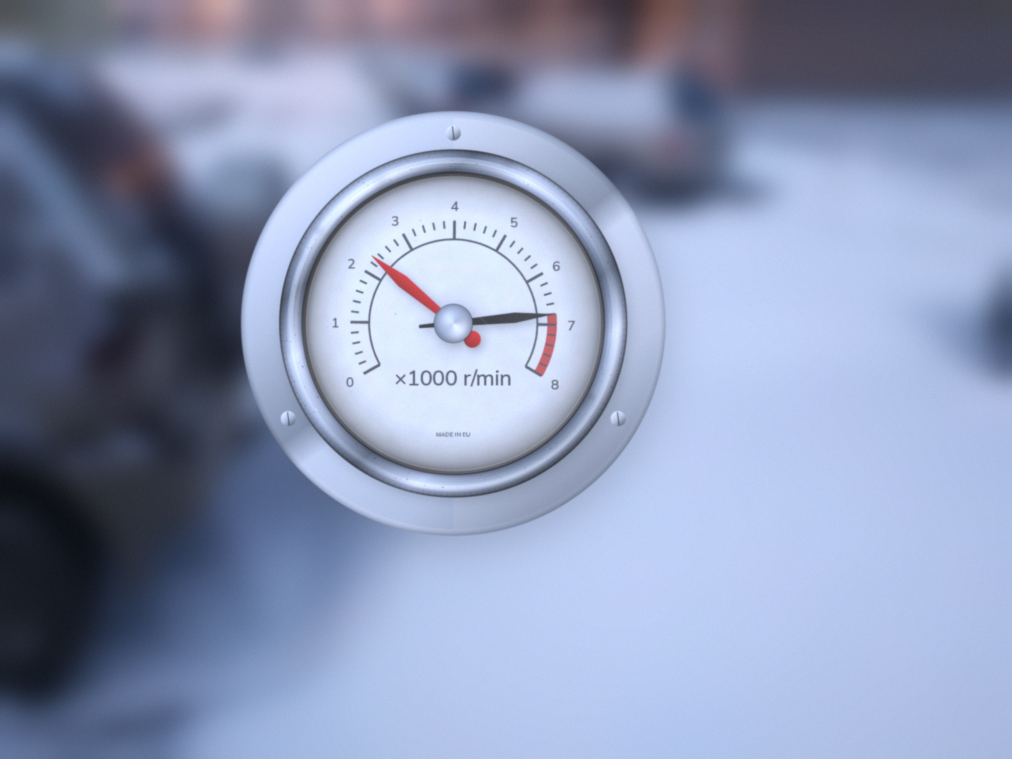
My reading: 2300 rpm
